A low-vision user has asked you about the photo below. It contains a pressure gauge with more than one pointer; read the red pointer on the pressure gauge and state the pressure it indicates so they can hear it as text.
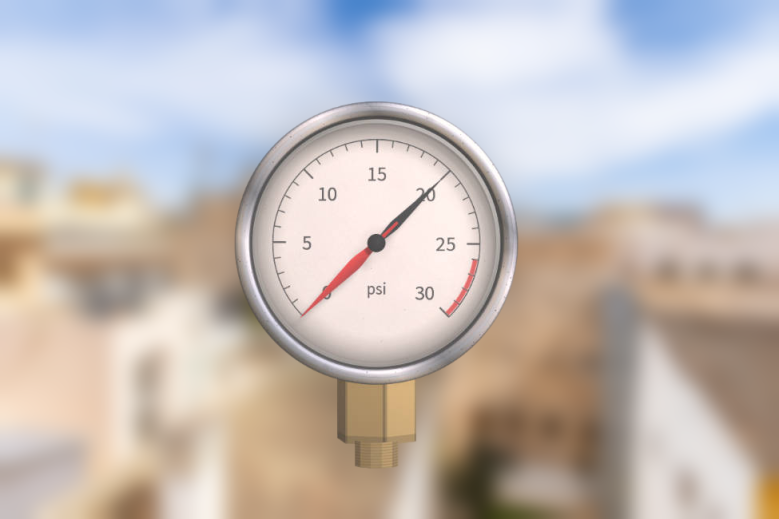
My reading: 0 psi
